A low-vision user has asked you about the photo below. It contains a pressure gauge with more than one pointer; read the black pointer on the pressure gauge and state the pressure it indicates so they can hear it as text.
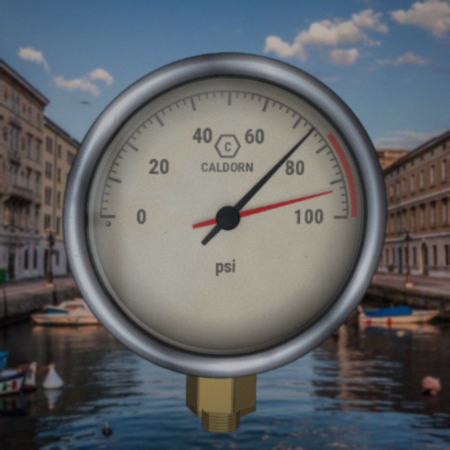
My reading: 74 psi
